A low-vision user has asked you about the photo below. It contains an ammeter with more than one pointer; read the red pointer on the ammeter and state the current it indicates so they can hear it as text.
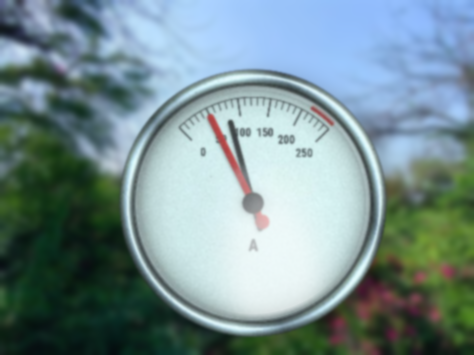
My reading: 50 A
